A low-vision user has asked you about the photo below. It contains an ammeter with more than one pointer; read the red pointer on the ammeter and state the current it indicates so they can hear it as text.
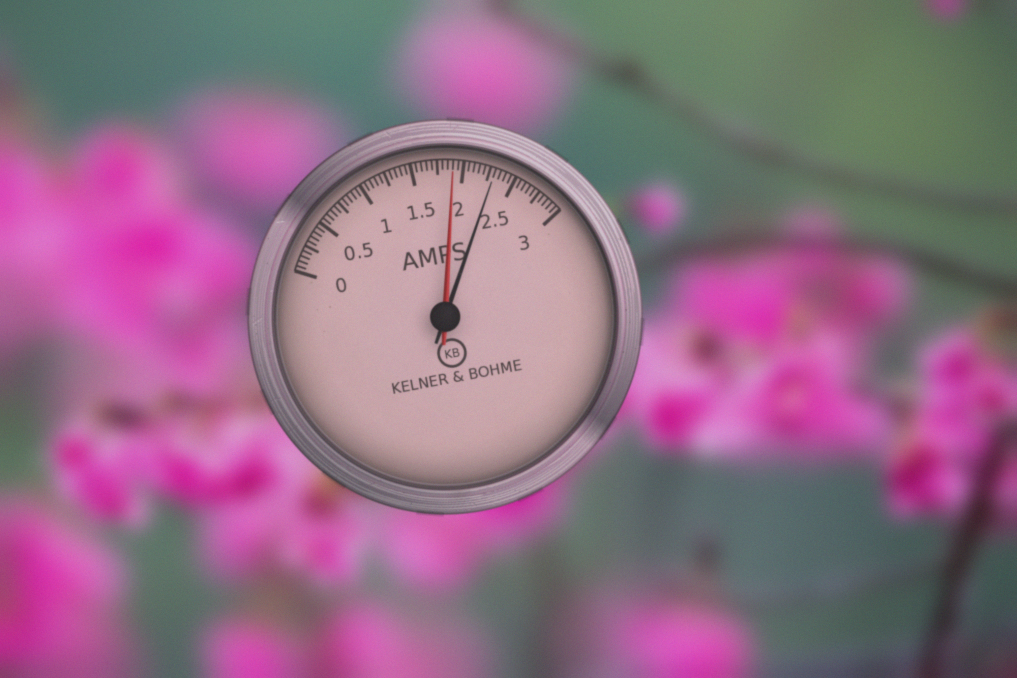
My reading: 1.9 A
